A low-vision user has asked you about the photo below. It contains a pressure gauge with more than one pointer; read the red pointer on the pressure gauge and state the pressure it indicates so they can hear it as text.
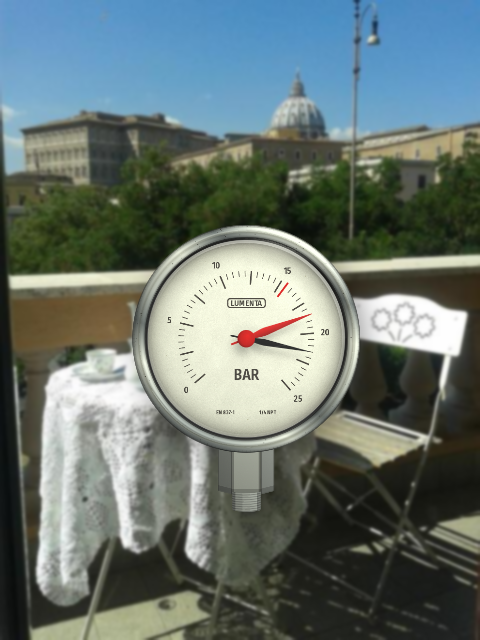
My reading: 18.5 bar
